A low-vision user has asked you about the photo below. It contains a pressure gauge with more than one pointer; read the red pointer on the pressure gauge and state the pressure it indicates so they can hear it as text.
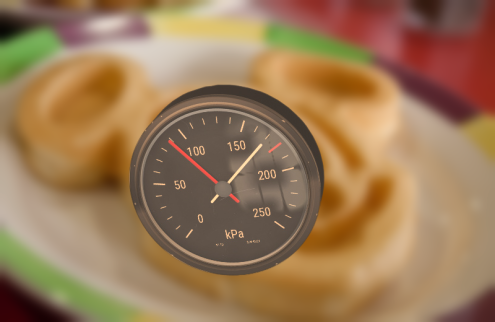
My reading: 90 kPa
